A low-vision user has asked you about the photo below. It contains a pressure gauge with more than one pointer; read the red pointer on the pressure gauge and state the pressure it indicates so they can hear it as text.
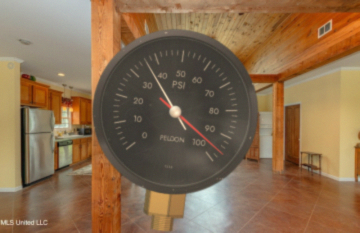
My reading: 96 psi
